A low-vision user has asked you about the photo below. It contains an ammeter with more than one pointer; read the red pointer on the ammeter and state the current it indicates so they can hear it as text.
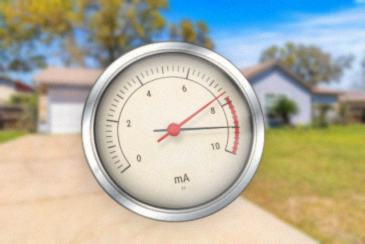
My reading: 7.6 mA
